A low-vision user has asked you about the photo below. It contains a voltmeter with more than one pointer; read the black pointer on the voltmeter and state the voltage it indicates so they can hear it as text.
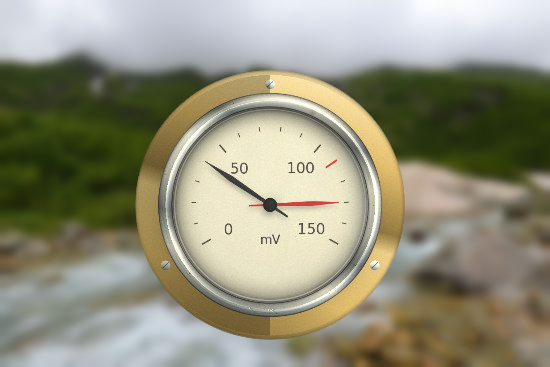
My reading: 40 mV
